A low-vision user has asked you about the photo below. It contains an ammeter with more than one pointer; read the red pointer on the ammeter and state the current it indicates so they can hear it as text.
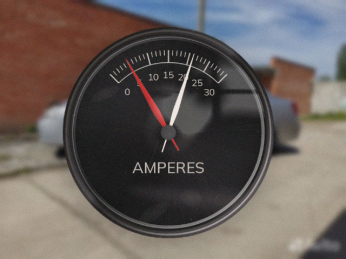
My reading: 5 A
